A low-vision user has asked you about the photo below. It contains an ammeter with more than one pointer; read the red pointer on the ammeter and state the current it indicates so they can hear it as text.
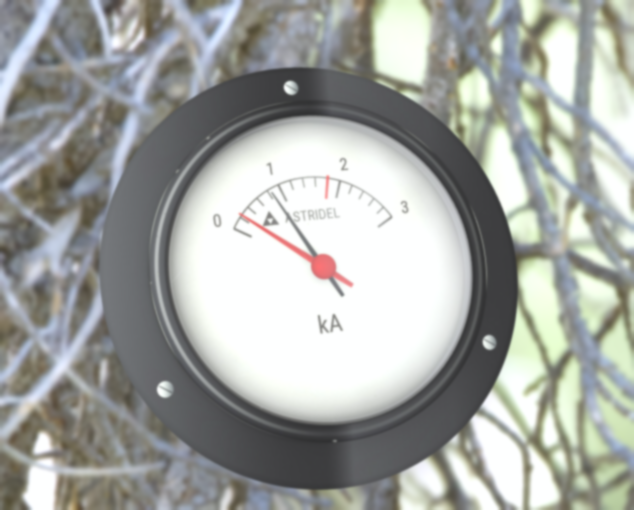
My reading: 0.2 kA
